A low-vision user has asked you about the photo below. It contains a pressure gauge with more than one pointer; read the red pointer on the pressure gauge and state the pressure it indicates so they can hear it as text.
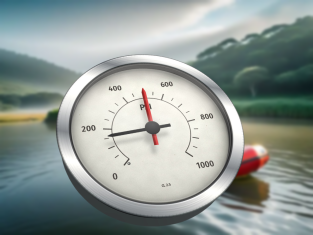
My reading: 500 psi
